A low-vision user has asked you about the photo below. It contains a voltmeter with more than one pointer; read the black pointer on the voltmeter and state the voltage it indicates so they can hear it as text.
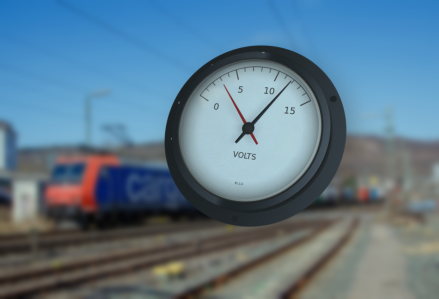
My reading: 12 V
